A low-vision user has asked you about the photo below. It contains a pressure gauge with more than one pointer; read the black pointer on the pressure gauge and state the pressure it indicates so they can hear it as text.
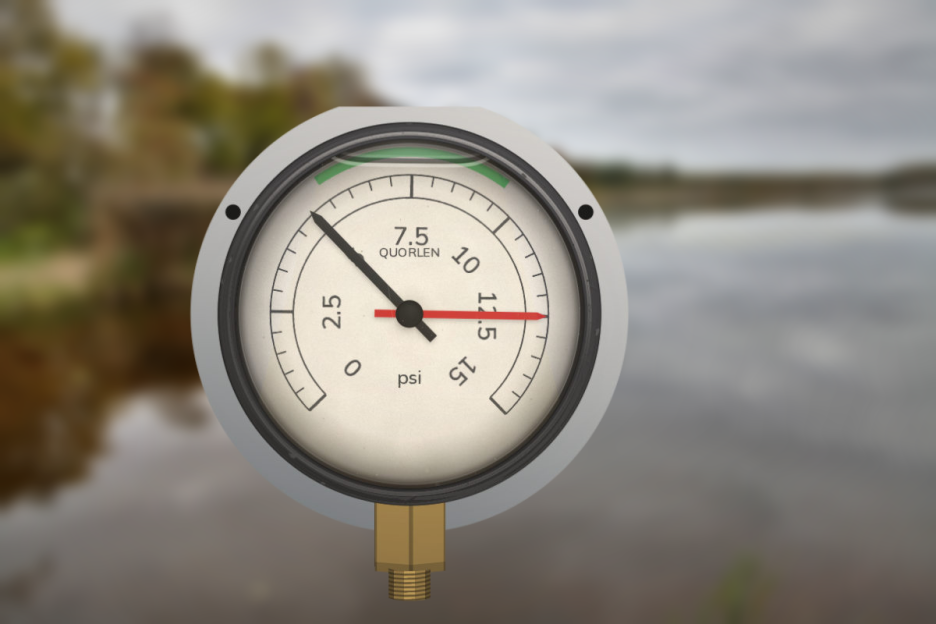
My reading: 5 psi
